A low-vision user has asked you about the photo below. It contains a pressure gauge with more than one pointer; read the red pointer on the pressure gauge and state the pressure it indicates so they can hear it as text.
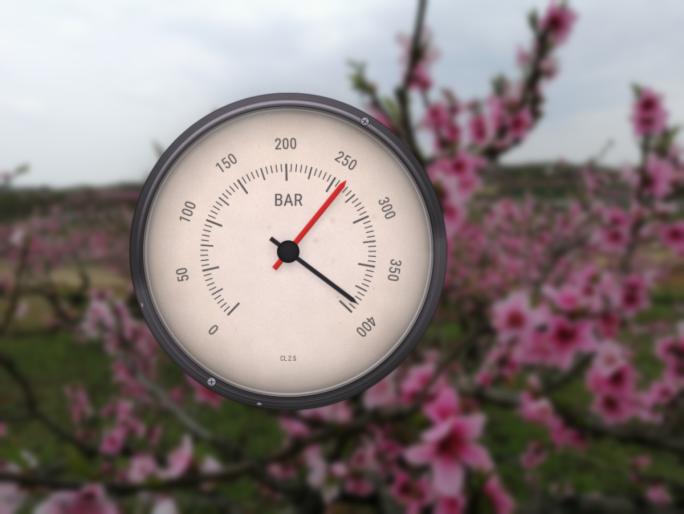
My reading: 260 bar
